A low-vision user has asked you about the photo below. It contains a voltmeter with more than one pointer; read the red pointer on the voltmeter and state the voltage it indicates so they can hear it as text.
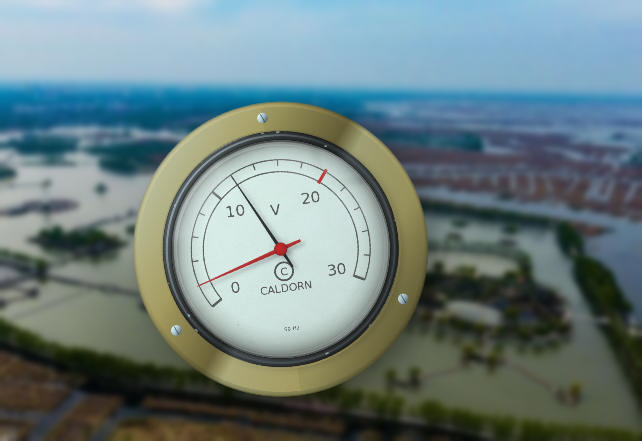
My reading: 2 V
